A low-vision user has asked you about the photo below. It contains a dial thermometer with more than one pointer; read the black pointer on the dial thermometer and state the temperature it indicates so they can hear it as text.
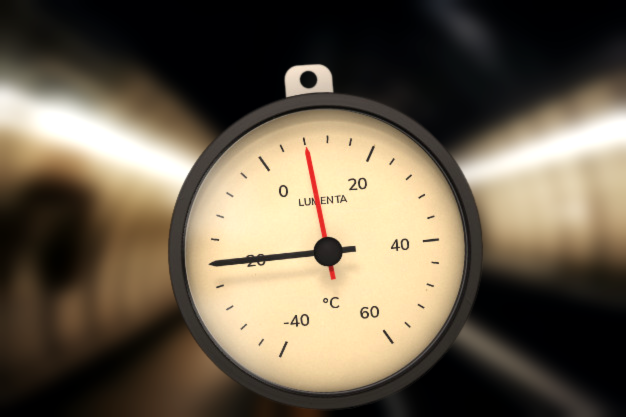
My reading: -20 °C
